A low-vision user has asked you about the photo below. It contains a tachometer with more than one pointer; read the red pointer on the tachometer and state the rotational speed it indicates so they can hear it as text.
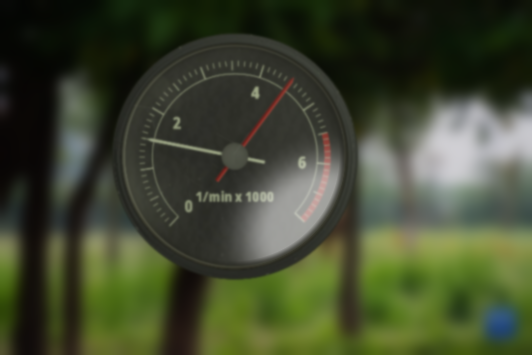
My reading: 4500 rpm
